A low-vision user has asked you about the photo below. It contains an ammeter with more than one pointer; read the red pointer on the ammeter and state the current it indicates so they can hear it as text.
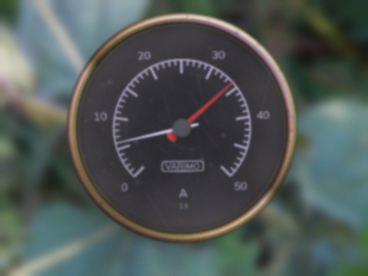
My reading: 34 A
